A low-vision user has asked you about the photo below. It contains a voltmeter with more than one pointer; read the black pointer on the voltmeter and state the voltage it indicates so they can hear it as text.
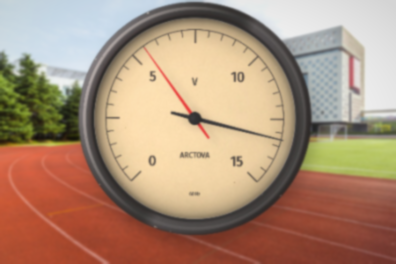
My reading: 13.25 V
